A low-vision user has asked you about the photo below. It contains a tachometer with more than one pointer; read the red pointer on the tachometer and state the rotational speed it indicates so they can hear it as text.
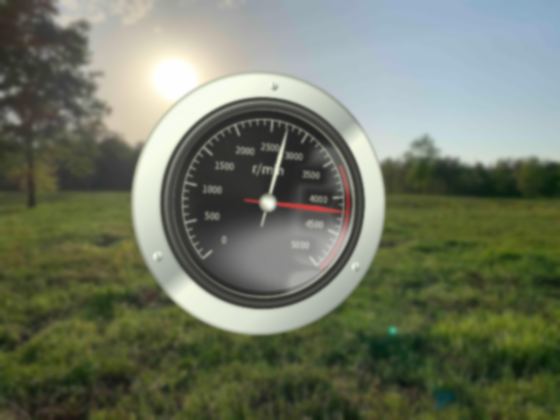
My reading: 4200 rpm
